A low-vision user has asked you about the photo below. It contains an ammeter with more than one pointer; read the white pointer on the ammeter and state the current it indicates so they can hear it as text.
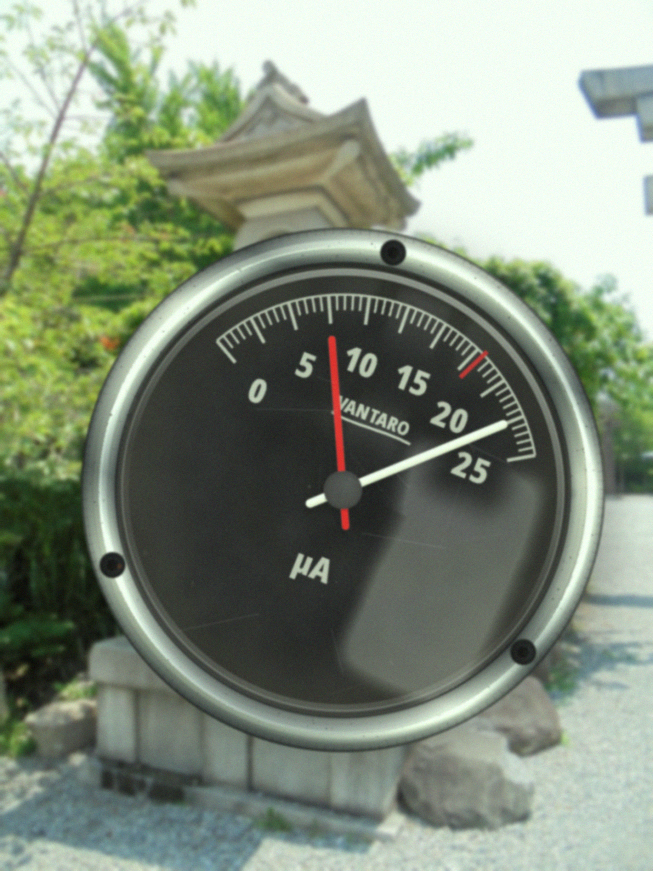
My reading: 22.5 µA
